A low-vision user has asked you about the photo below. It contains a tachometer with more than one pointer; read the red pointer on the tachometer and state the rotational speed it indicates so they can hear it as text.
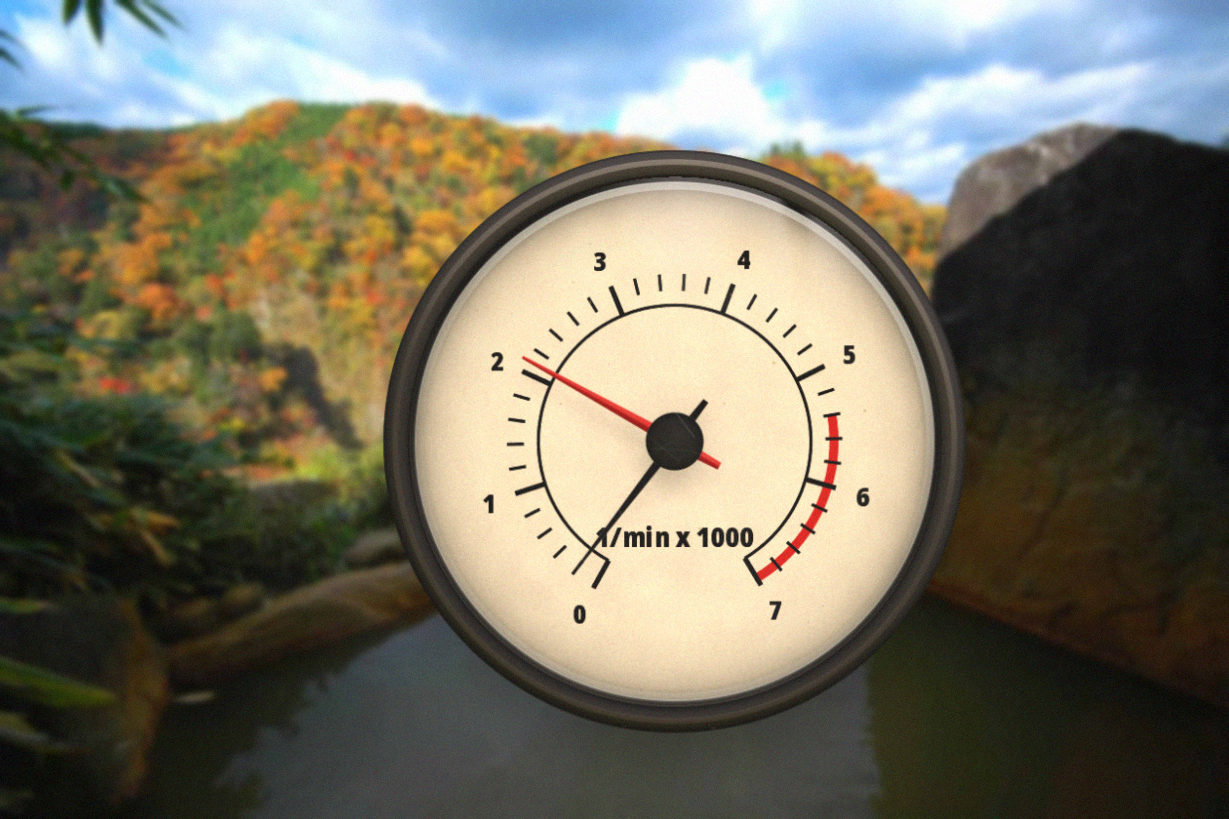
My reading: 2100 rpm
